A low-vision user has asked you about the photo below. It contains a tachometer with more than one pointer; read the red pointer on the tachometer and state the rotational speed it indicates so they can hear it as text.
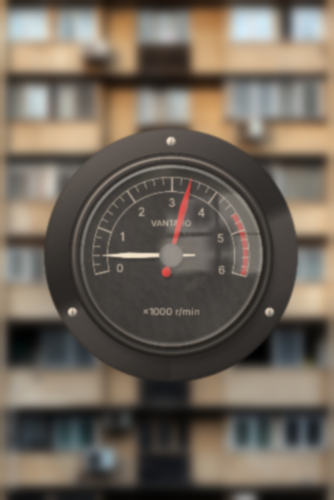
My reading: 3400 rpm
